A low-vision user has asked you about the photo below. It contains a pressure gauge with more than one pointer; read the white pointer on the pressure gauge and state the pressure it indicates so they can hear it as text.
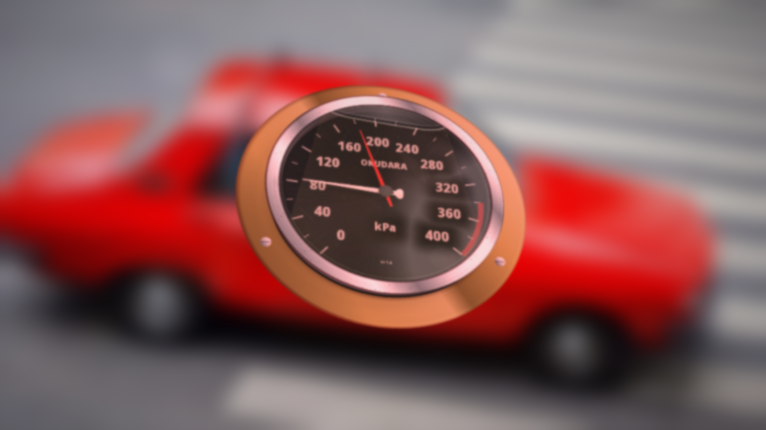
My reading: 80 kPa
